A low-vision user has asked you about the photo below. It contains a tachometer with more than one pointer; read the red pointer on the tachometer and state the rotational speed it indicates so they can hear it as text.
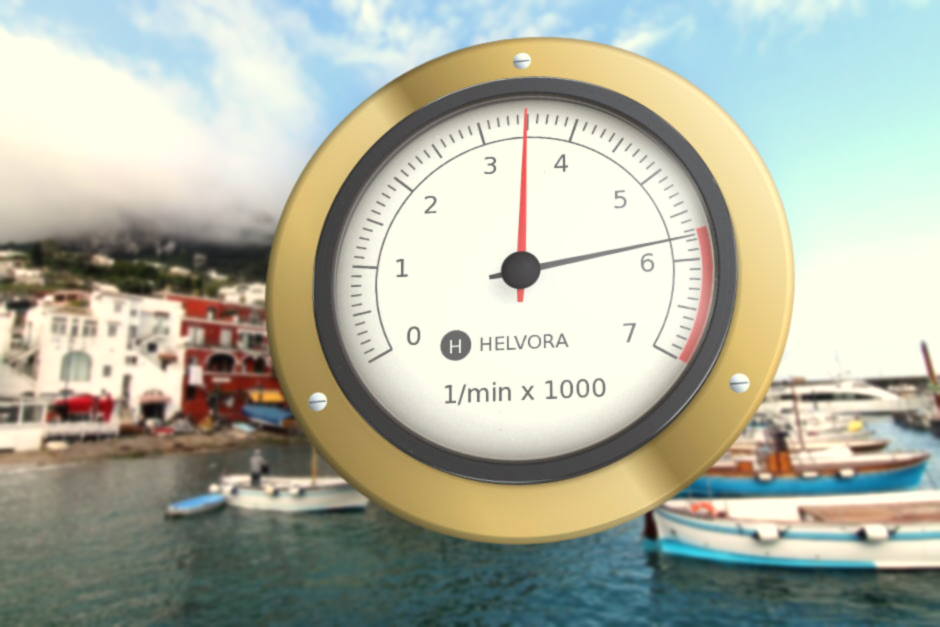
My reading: 3500 rpm
